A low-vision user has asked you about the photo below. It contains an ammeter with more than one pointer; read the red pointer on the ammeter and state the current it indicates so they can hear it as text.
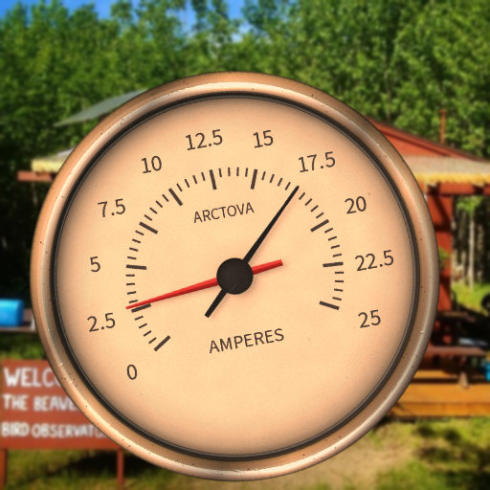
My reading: 2.75 A
